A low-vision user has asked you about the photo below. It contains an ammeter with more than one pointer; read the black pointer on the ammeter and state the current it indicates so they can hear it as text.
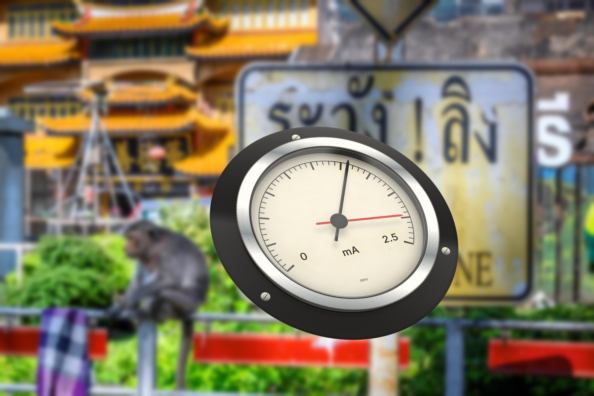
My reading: 1.55 mA
